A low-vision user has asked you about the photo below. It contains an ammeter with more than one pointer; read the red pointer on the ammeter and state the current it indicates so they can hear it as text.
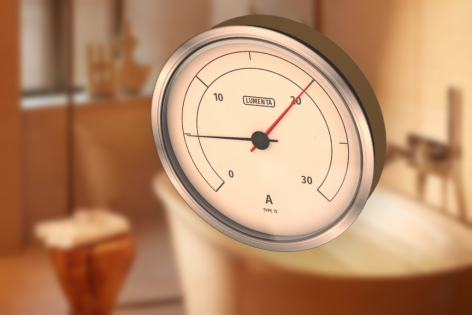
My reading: 20 A
